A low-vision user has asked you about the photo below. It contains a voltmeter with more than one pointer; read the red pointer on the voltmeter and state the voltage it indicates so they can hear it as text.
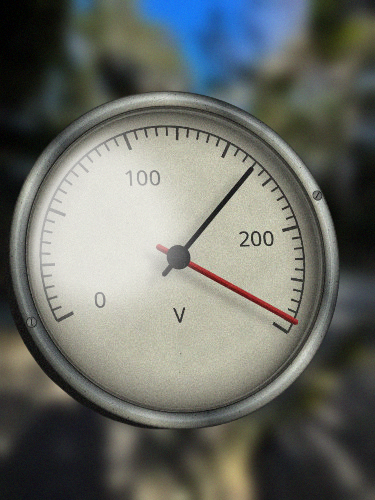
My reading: 245 V
